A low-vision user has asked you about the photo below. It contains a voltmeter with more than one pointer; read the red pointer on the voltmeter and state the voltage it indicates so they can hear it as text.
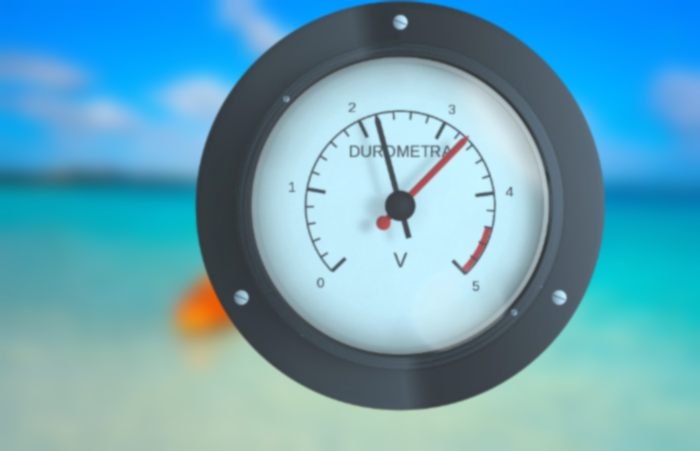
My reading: 3.3 V
